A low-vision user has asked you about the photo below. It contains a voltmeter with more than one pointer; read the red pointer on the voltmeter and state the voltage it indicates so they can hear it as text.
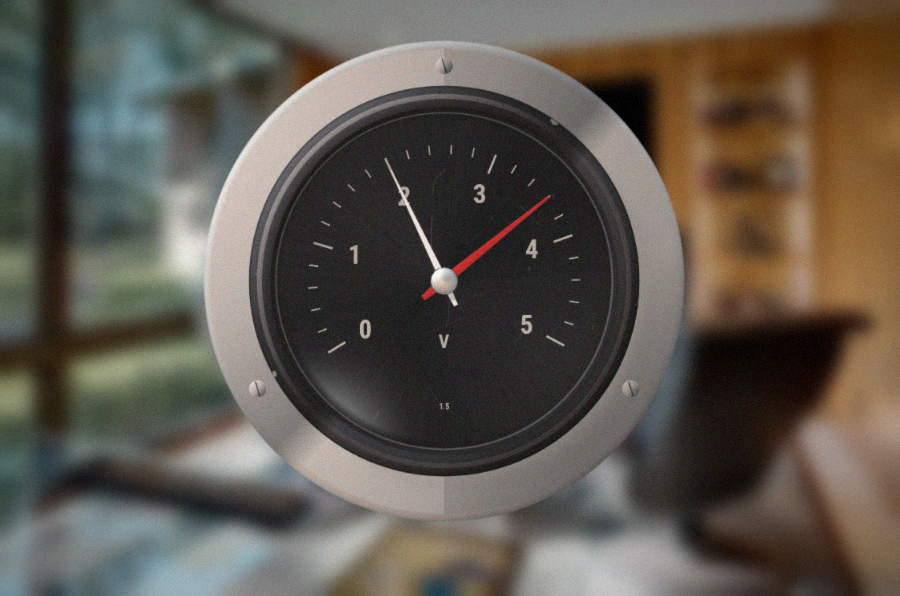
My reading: 3.6 V
